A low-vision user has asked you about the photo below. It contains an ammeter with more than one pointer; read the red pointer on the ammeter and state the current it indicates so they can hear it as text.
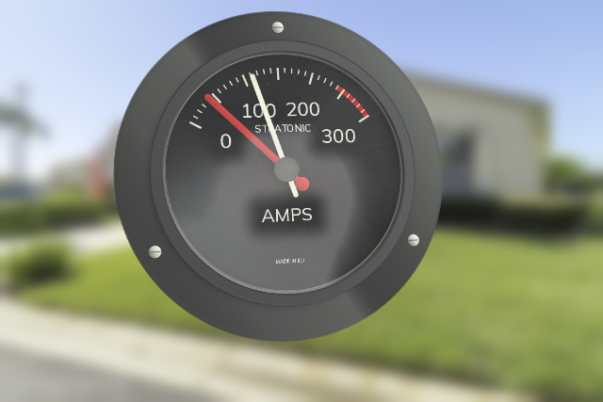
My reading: 40 A
